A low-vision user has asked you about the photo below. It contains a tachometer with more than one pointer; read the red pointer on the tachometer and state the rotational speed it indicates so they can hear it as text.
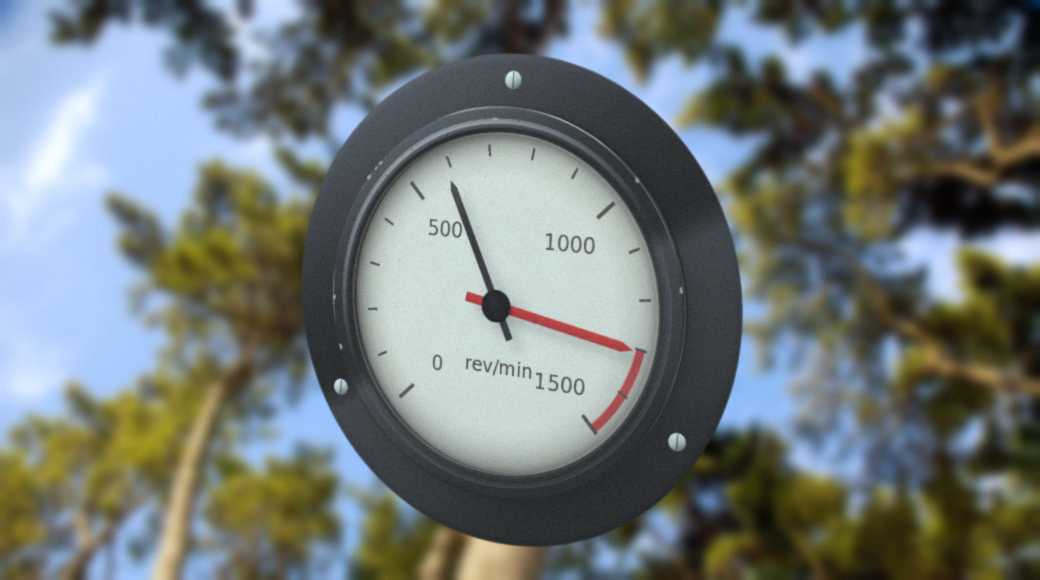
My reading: 1300 rpm
